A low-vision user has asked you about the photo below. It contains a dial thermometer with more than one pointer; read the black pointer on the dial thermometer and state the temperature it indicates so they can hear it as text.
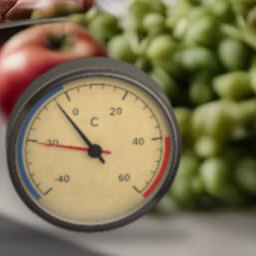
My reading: -4 °C
